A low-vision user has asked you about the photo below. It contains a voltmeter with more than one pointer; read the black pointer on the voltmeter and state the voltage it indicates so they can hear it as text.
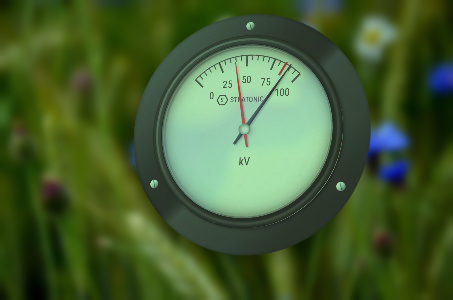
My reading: 90 kV
